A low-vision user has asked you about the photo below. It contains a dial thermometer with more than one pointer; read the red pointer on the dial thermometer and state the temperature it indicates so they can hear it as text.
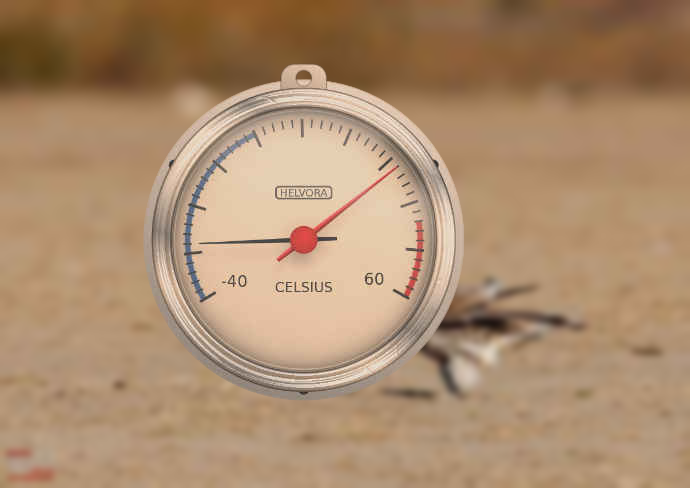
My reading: 32 °C
